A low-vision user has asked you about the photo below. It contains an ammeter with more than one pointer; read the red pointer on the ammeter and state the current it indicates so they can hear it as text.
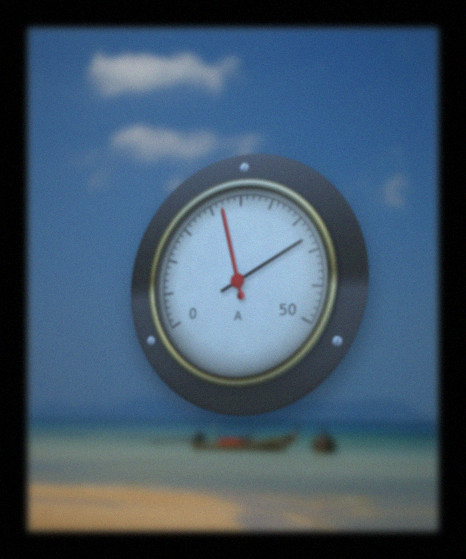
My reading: 22 A
